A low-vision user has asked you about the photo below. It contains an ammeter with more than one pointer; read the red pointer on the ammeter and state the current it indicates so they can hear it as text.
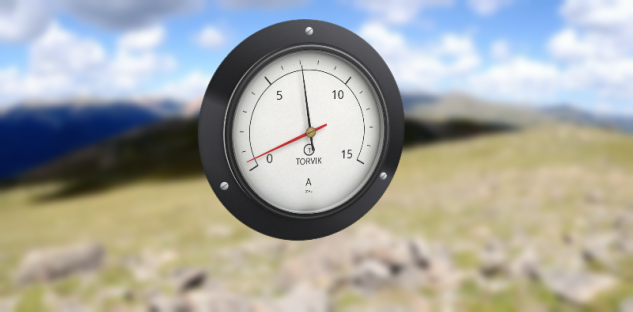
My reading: 0.5 A
